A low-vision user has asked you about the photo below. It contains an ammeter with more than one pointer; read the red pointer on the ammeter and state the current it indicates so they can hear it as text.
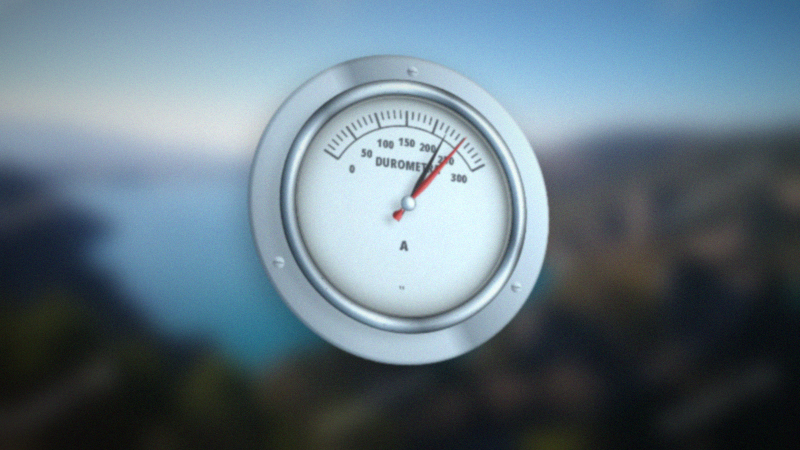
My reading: 250 A
